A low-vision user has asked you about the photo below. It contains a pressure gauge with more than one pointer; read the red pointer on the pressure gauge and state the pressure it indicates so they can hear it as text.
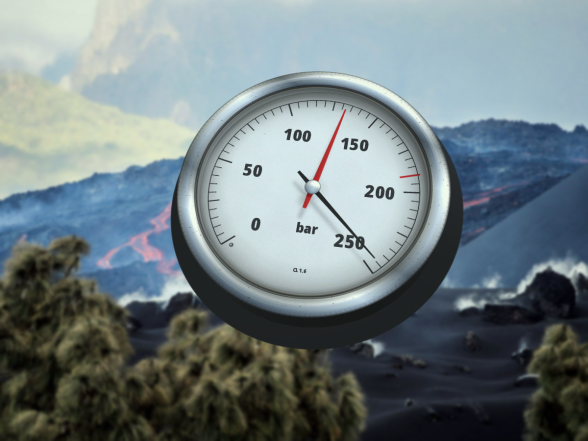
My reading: 132.5 bar
